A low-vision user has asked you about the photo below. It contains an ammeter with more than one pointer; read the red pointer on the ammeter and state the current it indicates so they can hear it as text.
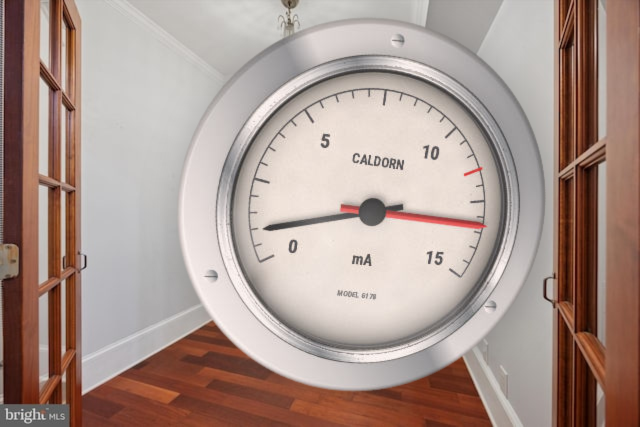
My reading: 13.25 mA
